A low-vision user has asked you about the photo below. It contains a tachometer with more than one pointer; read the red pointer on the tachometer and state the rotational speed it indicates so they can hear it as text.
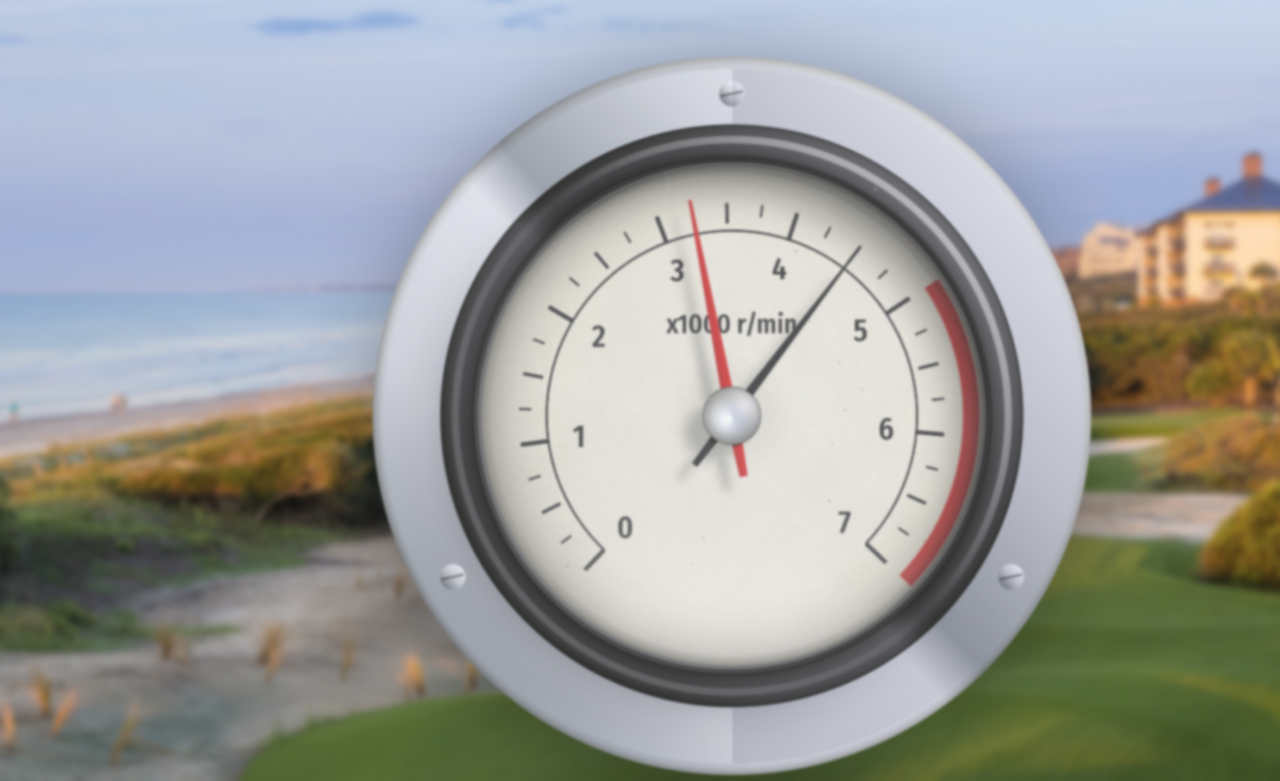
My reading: 3250 rpm
